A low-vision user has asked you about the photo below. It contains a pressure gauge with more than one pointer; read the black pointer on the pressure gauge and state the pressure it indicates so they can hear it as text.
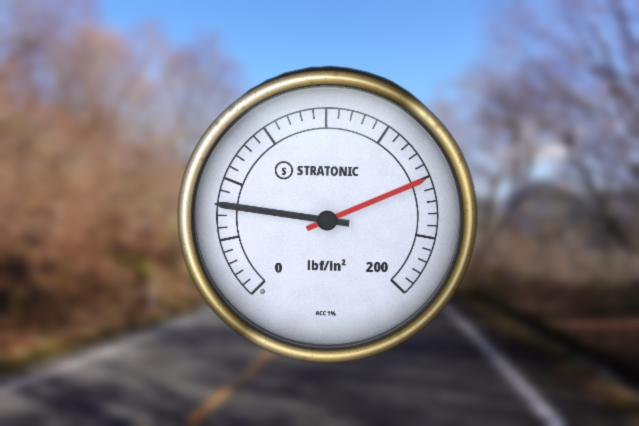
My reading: 40 psi
